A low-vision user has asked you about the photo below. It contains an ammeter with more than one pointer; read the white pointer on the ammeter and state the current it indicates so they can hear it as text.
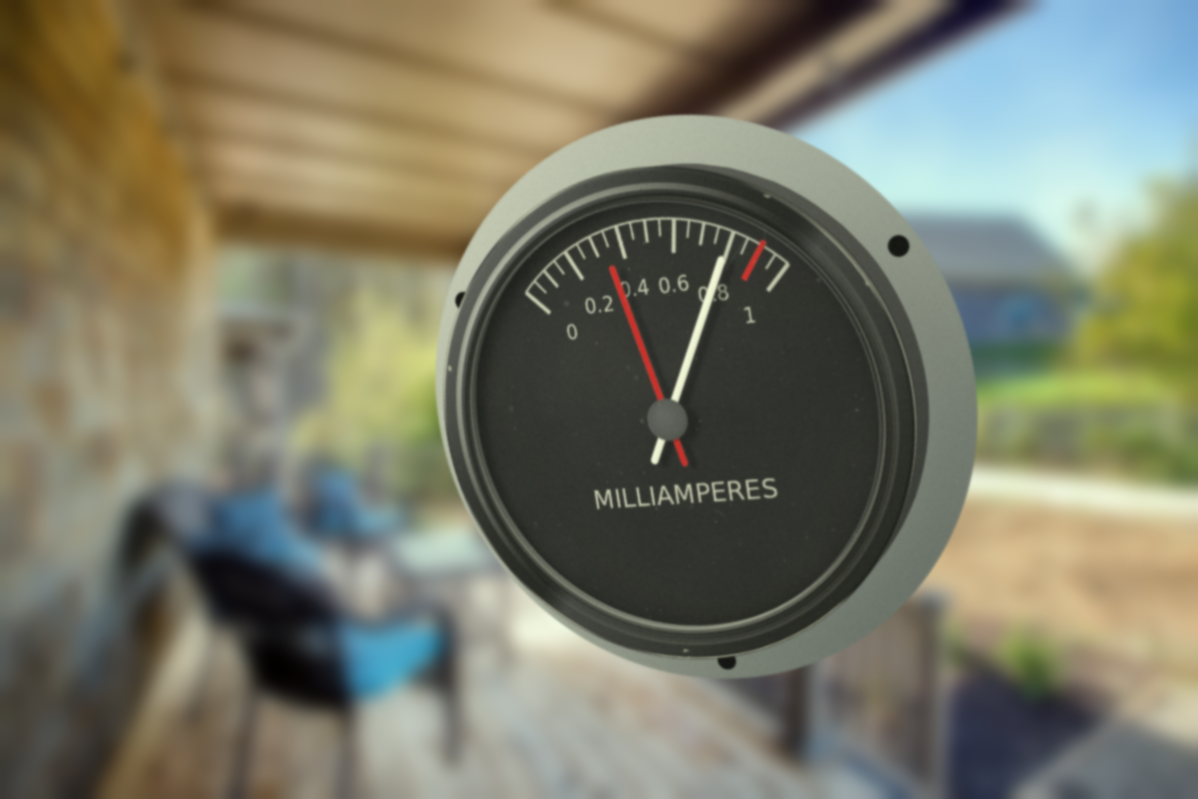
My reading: 0.8 mA
